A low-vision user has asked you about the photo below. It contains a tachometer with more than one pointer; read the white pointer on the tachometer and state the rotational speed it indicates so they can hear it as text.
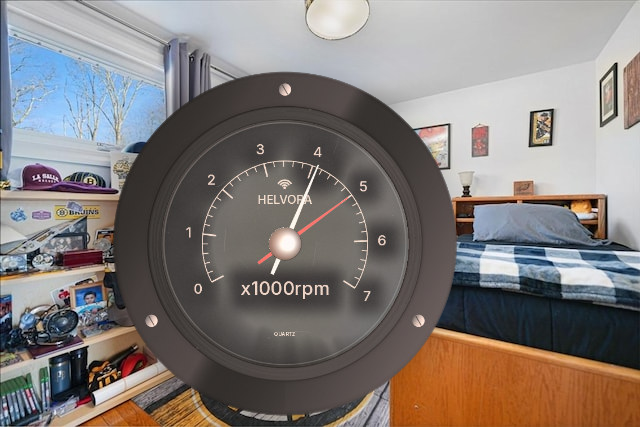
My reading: 4100 rpm
